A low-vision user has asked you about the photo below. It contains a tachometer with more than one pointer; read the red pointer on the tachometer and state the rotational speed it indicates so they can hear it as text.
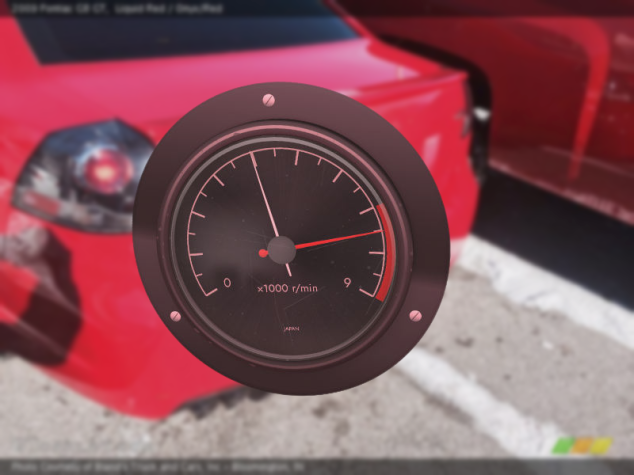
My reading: 7500 rpm
